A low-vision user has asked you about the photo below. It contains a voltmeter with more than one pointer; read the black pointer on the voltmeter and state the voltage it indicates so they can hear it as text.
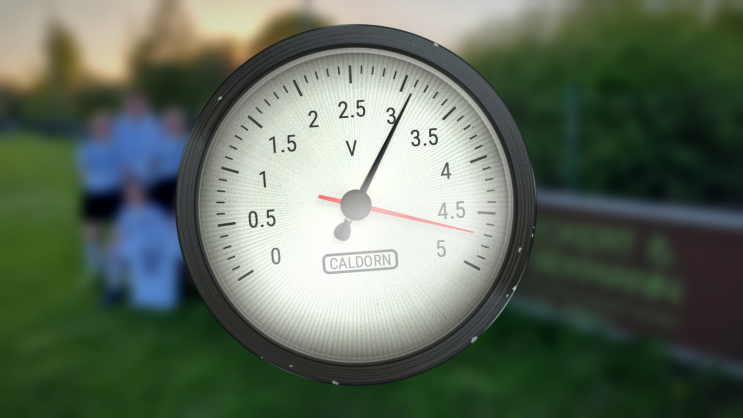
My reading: 3.1 V
